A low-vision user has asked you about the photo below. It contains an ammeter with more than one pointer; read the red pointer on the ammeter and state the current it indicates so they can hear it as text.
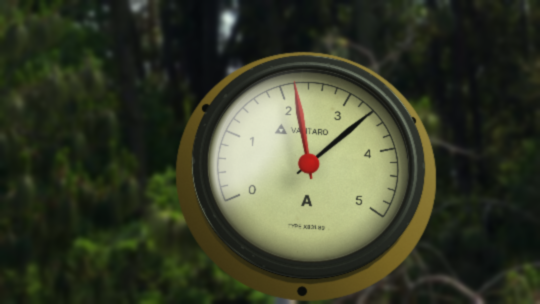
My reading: 2.2 A
